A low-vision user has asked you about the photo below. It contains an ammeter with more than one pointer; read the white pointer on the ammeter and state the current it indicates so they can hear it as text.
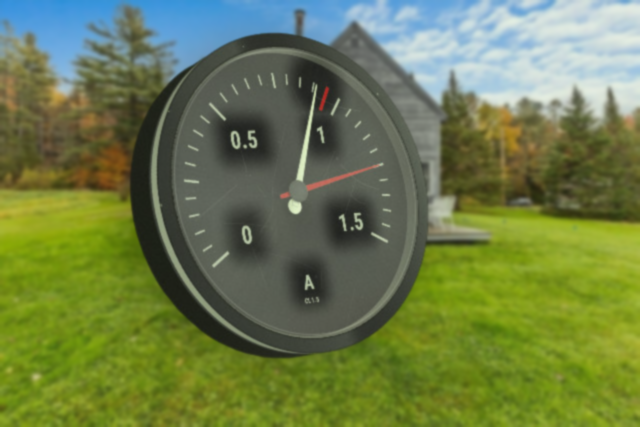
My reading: 0.9 A
